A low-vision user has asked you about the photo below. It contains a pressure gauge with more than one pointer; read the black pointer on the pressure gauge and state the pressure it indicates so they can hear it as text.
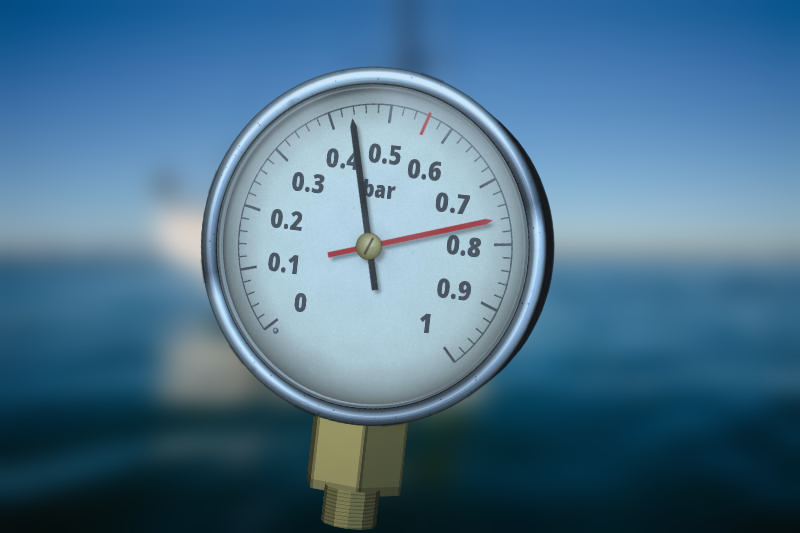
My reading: 0.44 bar
